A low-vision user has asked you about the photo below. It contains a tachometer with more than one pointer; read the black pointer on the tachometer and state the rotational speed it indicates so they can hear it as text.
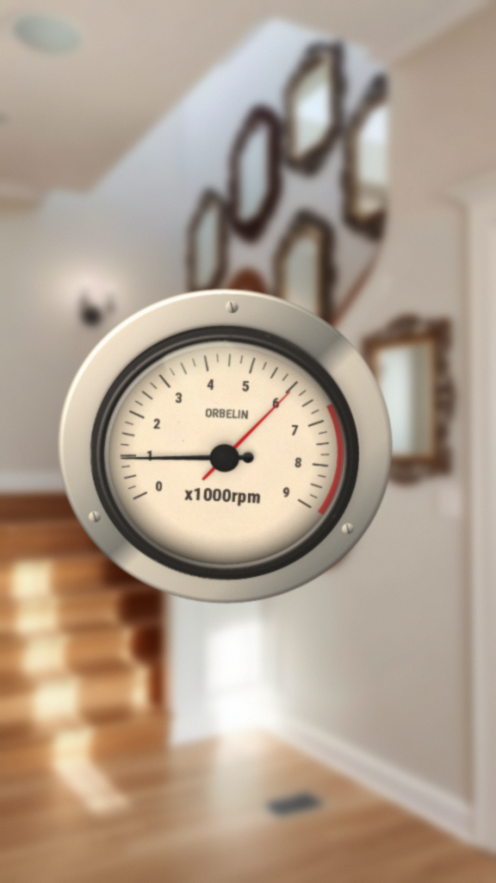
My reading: 1000 rpm
